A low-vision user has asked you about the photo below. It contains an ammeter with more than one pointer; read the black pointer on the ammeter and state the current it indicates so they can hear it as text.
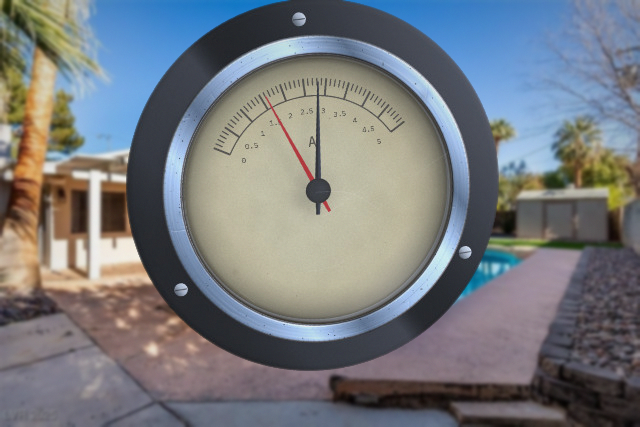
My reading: 2.8 A
